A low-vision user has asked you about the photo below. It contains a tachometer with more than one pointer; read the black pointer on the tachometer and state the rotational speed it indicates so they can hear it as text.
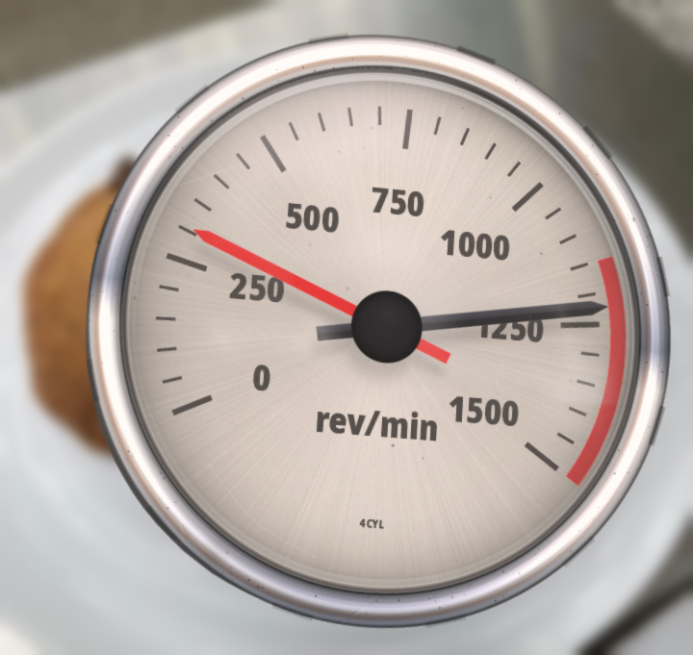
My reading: 1225 rpm
